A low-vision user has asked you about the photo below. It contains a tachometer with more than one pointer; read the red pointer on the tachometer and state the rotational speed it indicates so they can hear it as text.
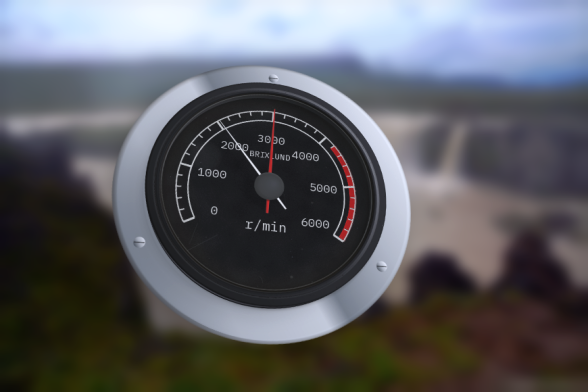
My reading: 3000 rpm
